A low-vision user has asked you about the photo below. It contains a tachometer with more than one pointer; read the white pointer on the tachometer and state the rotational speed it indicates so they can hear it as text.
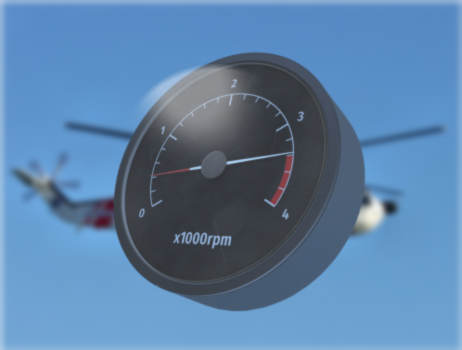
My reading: 3400 rpm
